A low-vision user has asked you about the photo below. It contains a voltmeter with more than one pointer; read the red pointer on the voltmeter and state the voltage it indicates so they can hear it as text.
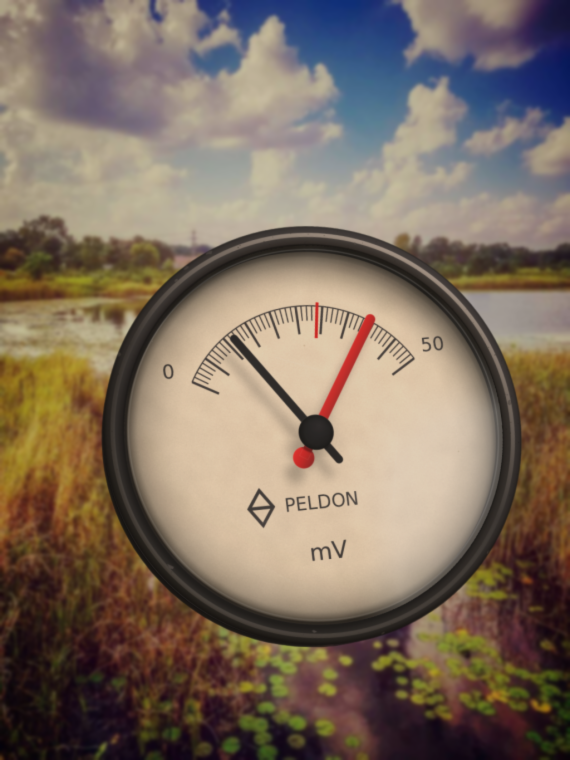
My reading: 39 mV
